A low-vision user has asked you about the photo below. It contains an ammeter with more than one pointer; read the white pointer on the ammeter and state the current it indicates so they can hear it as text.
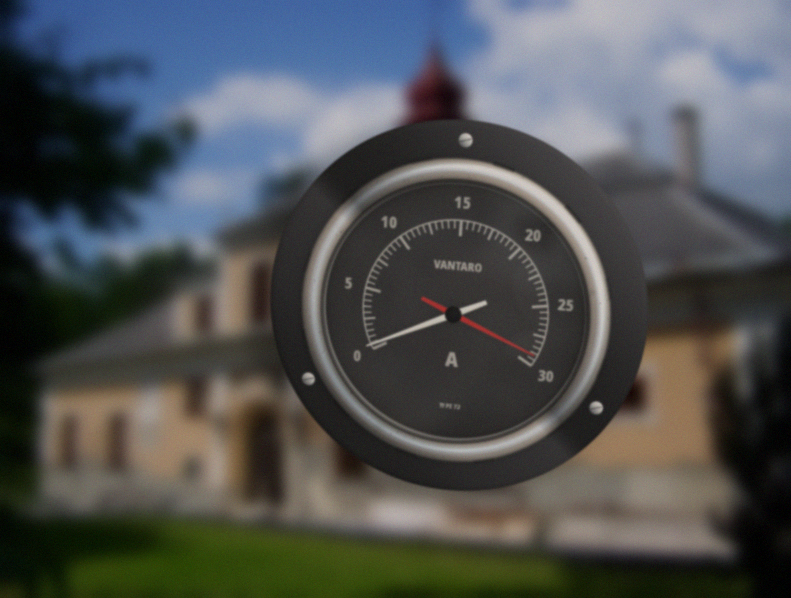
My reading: 0.5 A
